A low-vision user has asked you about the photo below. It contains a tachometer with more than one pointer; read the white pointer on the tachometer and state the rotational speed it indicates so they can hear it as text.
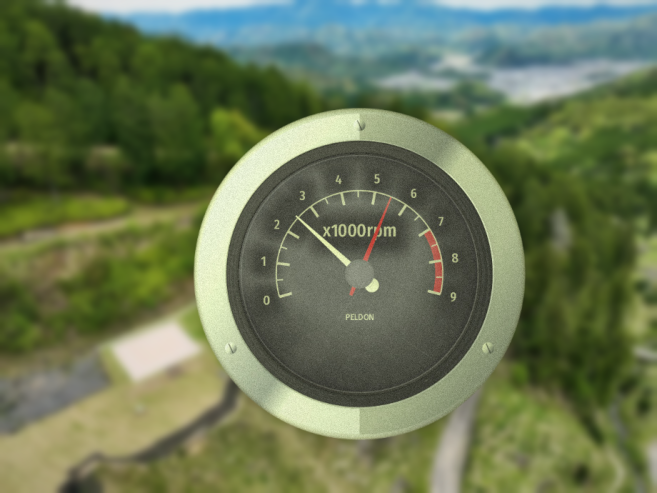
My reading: 2500 rpm
